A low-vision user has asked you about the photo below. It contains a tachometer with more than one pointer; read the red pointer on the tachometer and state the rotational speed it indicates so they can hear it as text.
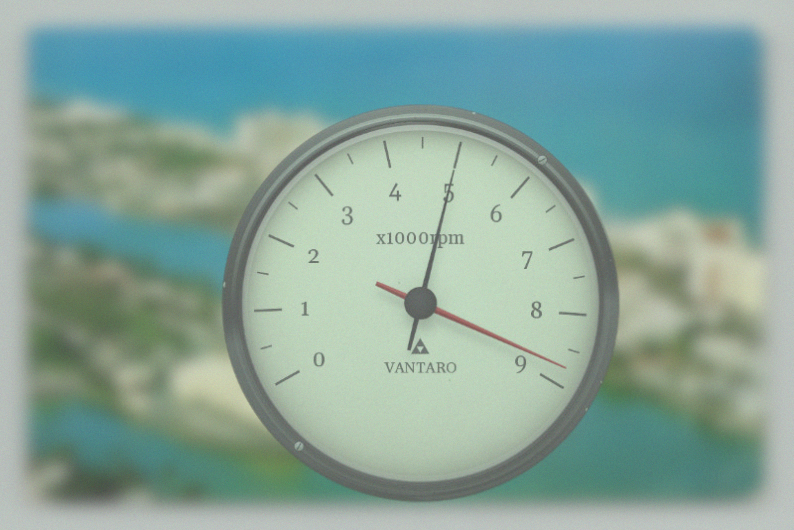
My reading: 8750 rpm
